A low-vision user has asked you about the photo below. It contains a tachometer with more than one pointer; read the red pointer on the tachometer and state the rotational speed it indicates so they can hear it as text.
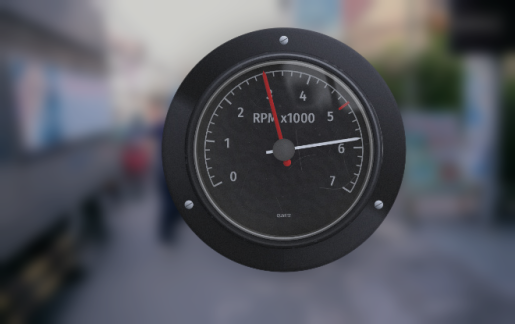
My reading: 3000 rpm
